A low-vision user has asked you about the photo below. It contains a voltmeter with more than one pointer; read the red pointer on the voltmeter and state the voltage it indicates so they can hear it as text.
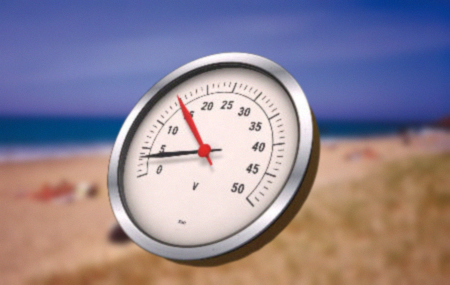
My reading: 15 V
